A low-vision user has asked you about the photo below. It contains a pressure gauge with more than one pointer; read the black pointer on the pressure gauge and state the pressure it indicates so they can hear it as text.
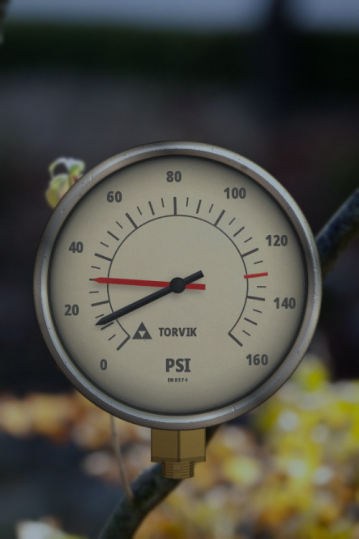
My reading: 12.5 psi
